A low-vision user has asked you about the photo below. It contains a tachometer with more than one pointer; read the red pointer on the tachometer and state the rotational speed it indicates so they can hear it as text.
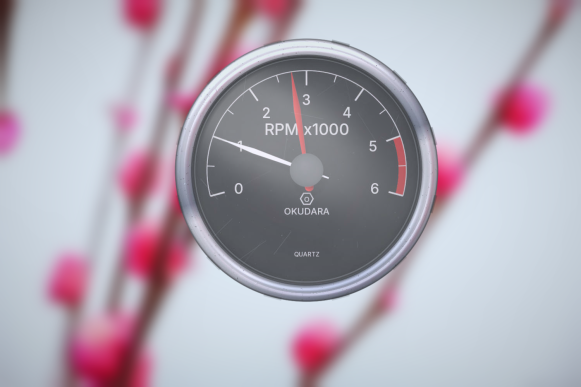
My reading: 2750 rpm
